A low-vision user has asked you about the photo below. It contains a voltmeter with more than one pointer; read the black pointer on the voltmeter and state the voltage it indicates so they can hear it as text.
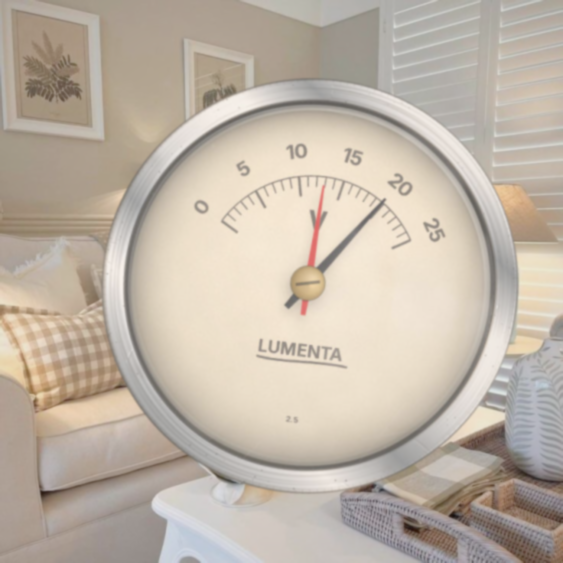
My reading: 20 V
